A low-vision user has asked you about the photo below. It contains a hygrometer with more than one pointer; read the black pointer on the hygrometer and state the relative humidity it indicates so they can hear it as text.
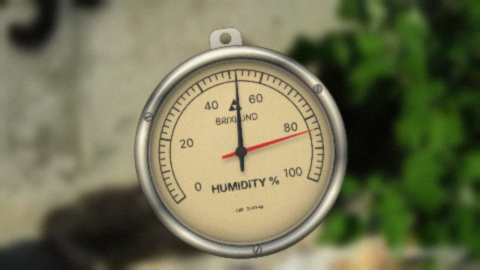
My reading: 52 %
